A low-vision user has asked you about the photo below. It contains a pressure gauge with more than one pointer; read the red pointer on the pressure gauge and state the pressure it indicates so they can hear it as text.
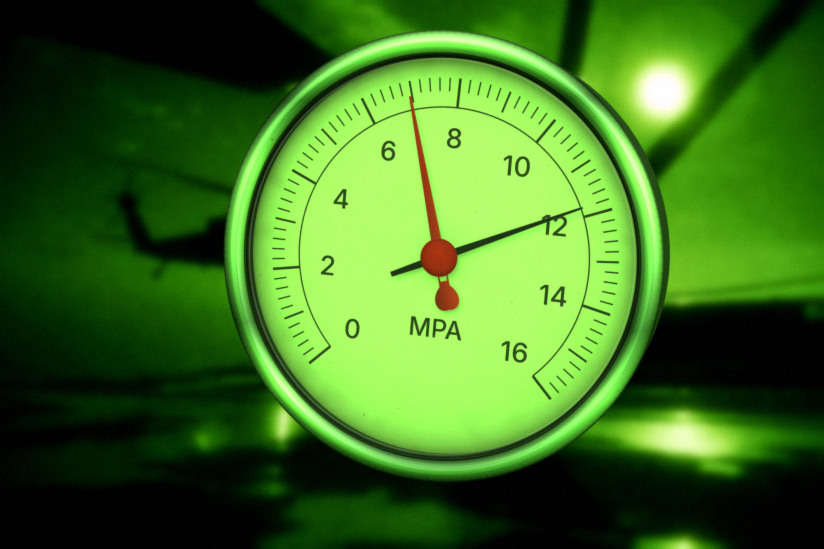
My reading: 7 MPa
